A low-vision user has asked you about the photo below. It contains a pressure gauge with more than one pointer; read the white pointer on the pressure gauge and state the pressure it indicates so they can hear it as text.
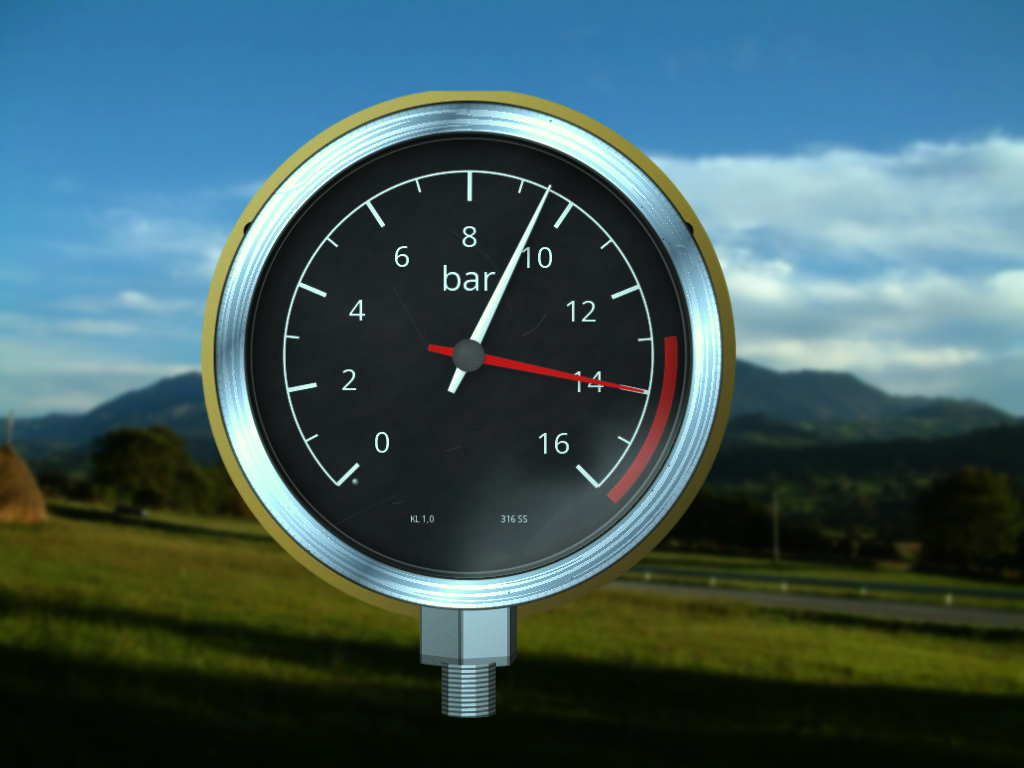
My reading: 9.5 bar
